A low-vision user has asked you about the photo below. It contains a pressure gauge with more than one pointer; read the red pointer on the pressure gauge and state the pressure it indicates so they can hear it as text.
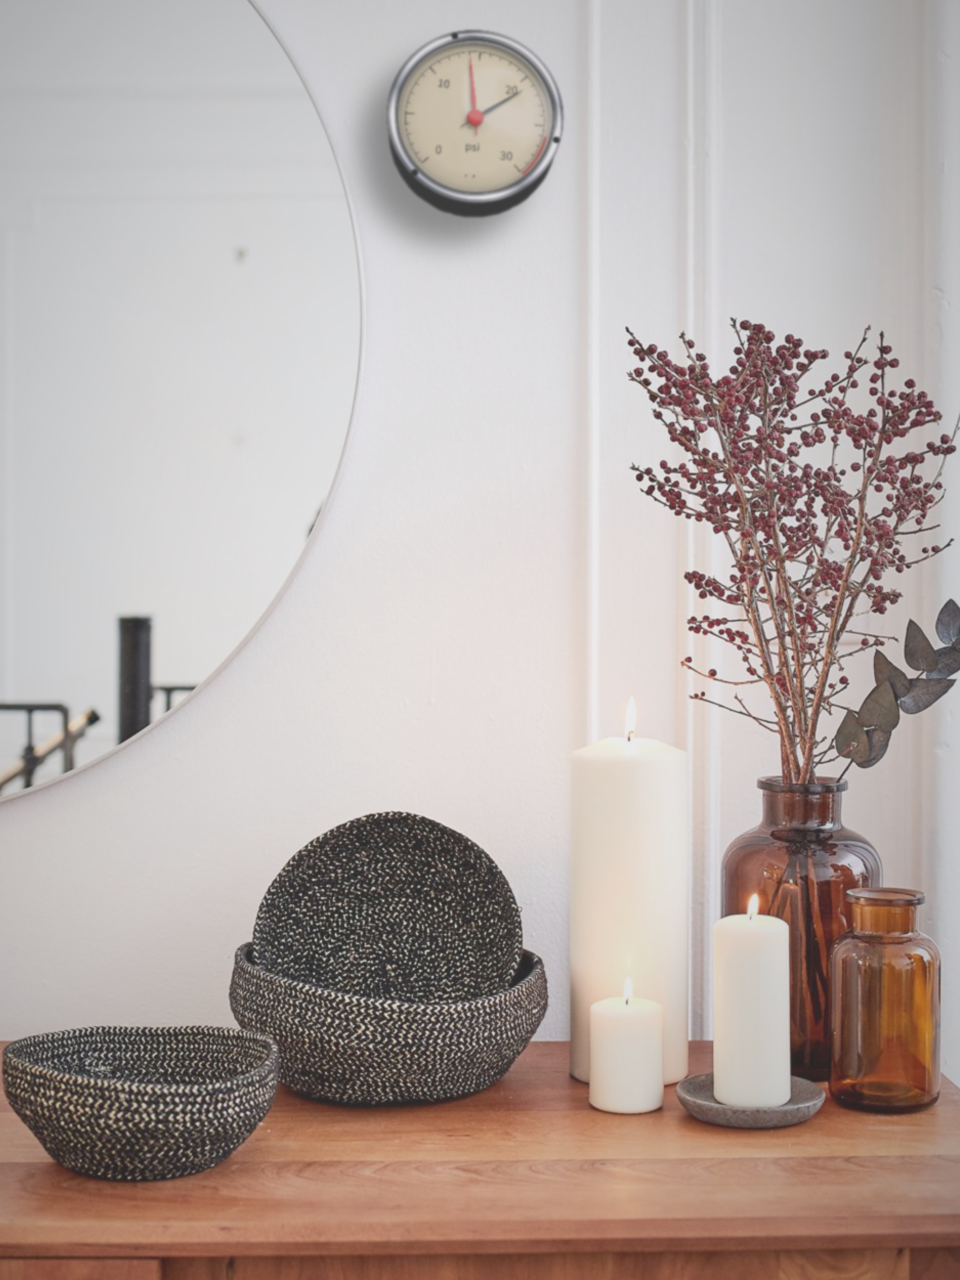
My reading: 14 psi
